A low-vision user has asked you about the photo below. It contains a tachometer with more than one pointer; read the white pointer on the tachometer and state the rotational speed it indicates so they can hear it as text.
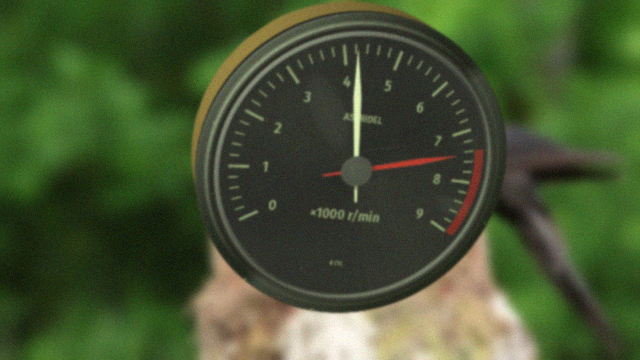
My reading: 4200 rpm
